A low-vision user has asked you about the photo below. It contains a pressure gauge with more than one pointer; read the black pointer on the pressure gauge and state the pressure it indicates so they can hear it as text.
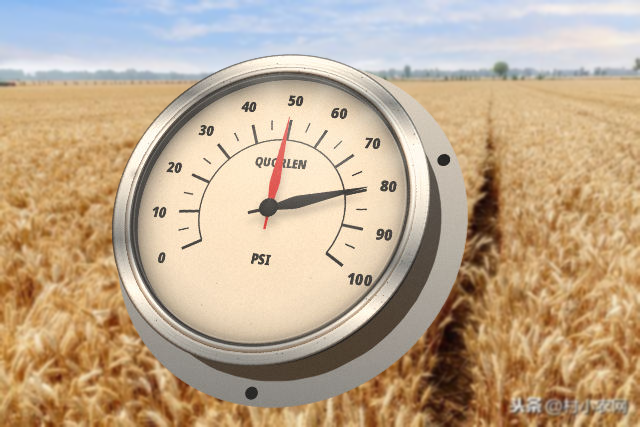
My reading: 80 psi
